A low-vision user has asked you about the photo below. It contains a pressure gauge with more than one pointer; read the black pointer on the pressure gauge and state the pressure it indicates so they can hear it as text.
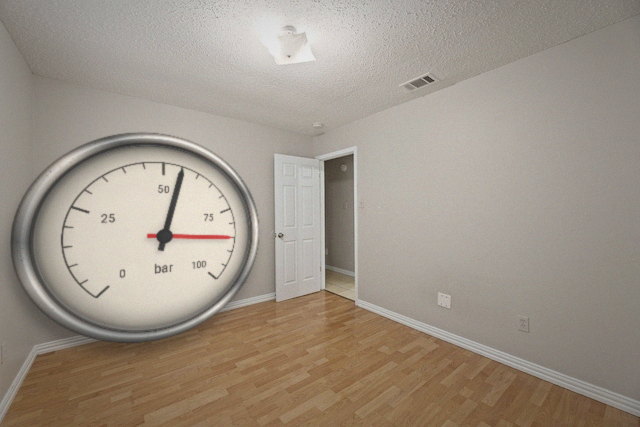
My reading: 55 bar
